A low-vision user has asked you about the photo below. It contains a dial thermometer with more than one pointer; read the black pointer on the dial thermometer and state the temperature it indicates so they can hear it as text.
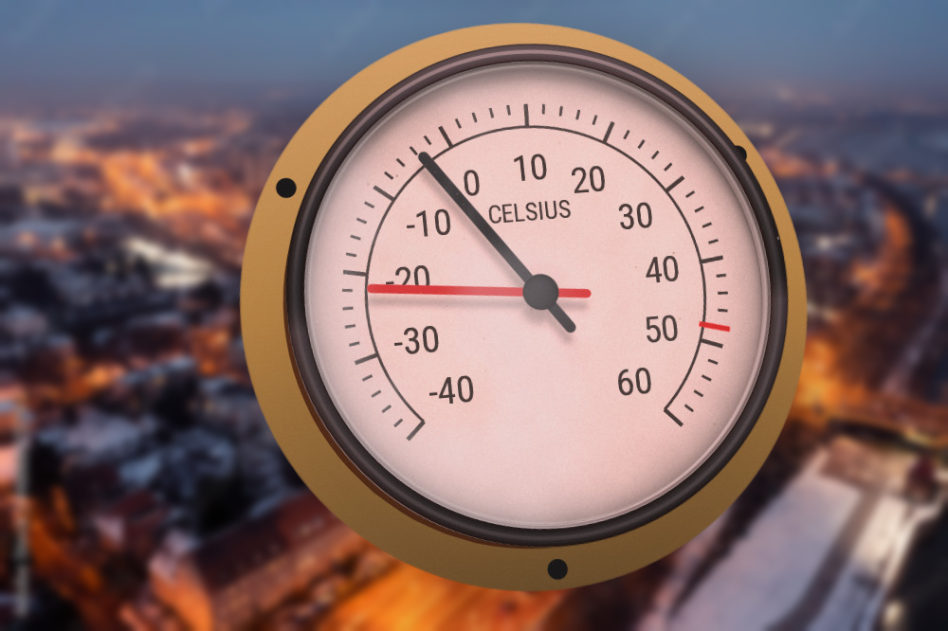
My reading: -4 °C
